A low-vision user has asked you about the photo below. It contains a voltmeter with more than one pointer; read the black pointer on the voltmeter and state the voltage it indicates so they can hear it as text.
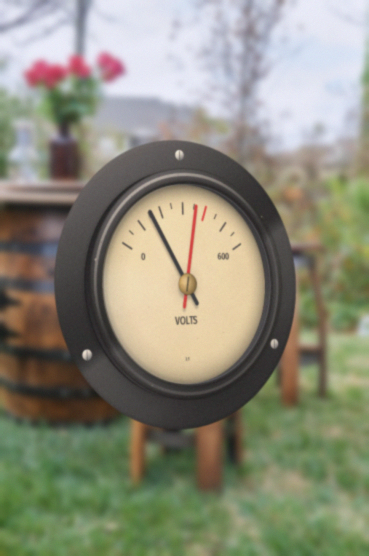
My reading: 150 V
